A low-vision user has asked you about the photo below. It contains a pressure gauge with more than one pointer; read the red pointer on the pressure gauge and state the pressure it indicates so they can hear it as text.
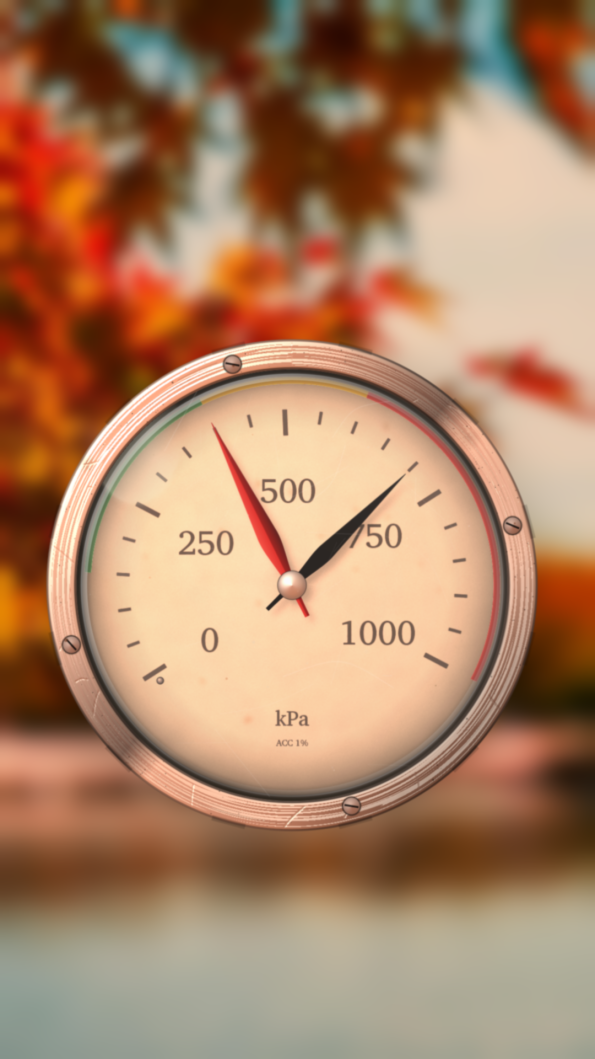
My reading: 400 kPa
